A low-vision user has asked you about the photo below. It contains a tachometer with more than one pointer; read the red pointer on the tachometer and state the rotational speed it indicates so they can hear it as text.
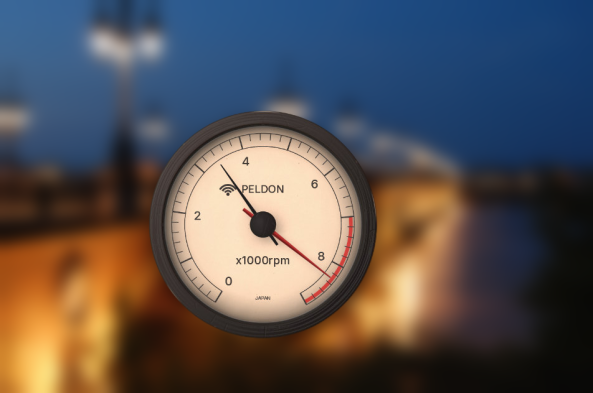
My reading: 8300 rpm
